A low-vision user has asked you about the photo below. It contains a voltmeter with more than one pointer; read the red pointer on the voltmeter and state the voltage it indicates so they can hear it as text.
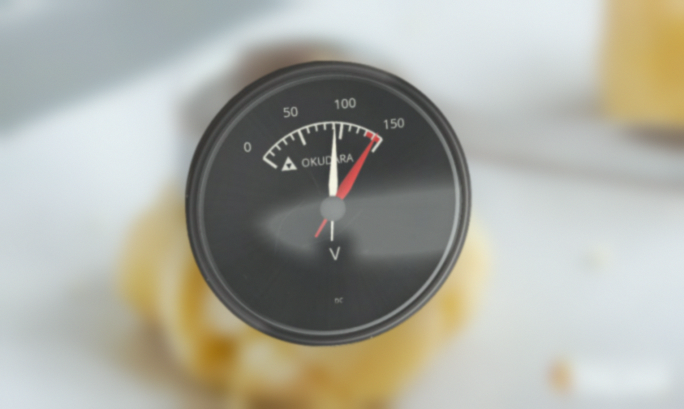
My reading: 140 V
